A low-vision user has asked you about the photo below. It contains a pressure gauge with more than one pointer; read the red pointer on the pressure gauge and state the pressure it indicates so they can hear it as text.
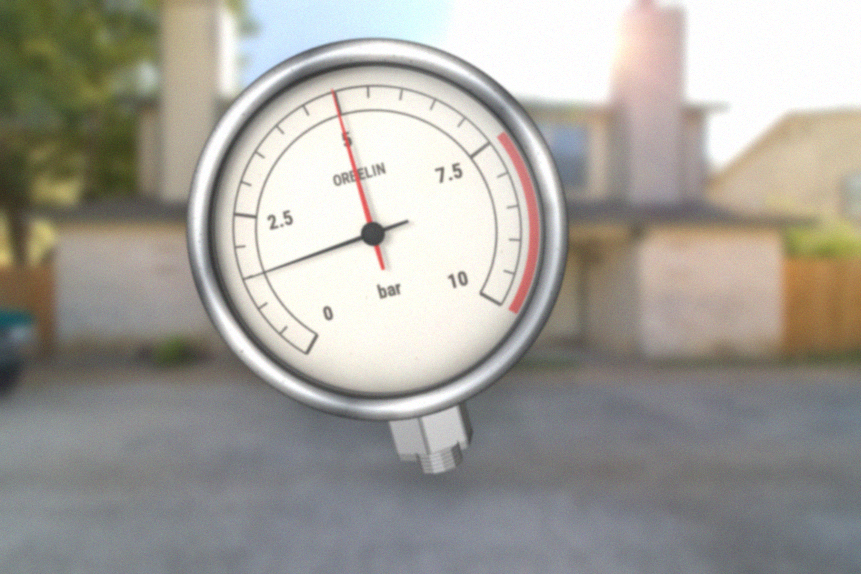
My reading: 5 bar
